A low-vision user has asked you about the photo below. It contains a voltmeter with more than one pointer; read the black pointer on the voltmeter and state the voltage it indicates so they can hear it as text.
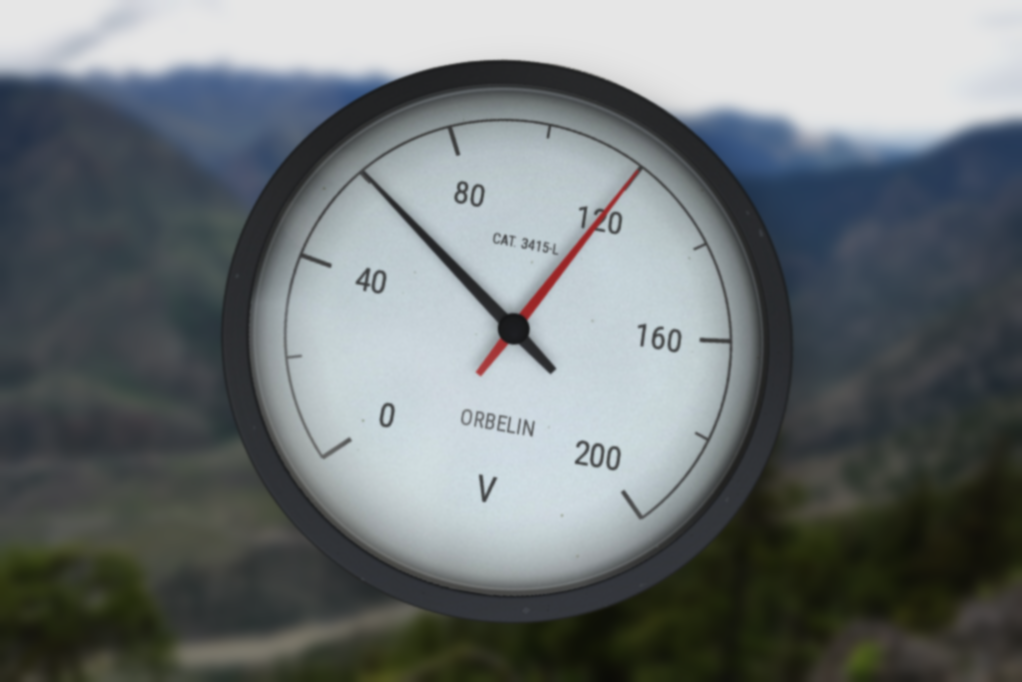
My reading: 60 V
